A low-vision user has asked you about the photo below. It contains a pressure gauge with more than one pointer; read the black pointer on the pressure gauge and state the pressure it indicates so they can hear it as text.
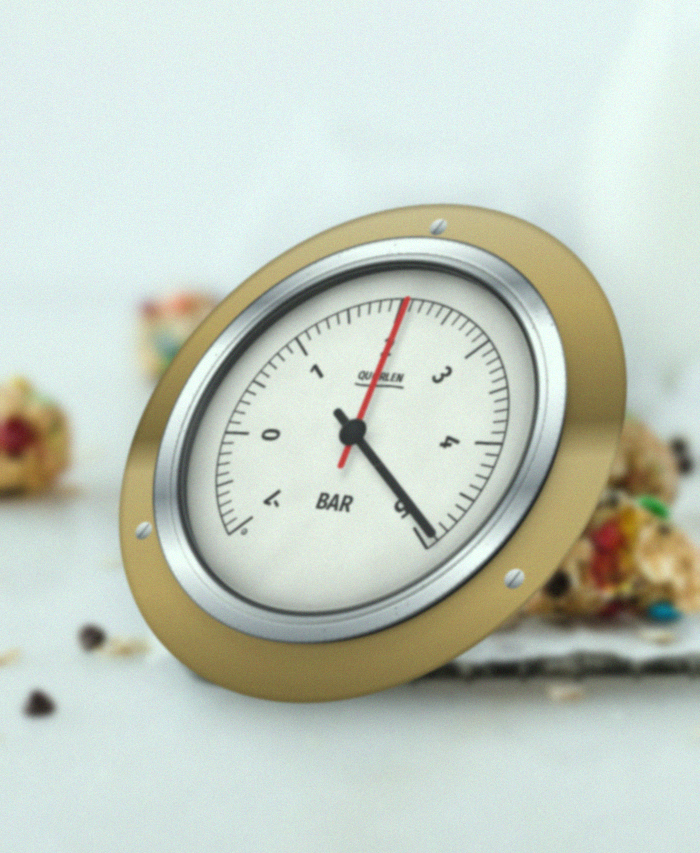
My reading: 4.9 bar
